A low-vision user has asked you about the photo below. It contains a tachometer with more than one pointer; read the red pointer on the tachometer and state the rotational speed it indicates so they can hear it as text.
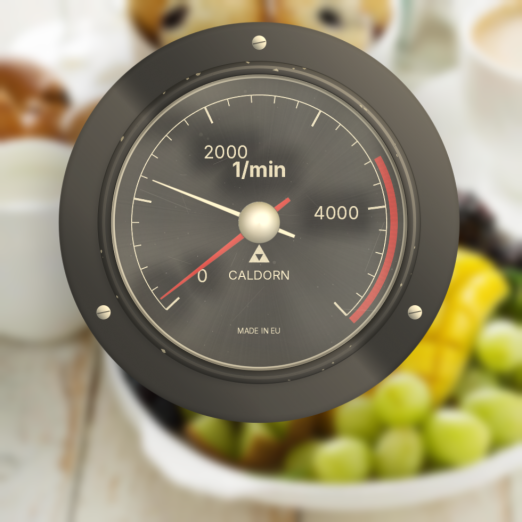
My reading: 100 rpm
